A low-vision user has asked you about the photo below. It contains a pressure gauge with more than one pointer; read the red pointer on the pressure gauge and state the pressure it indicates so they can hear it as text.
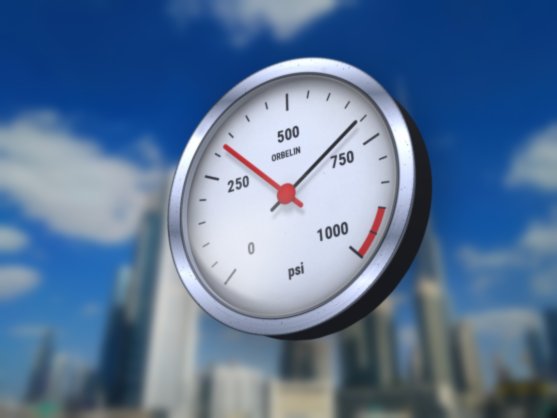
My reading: 325 psi
